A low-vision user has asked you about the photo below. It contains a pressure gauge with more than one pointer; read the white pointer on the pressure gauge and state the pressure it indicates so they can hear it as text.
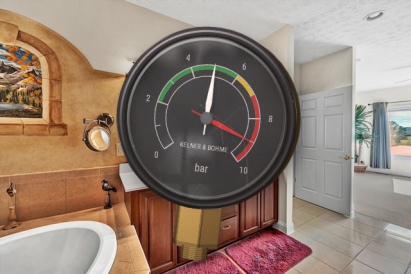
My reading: 5 bar
